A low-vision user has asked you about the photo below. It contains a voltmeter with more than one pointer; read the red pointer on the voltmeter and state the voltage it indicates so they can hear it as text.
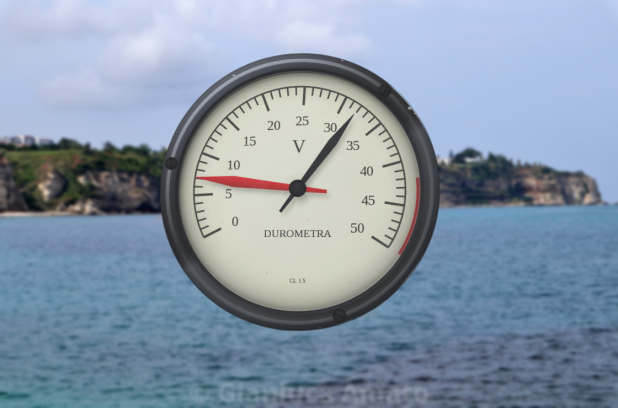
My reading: 7 V
